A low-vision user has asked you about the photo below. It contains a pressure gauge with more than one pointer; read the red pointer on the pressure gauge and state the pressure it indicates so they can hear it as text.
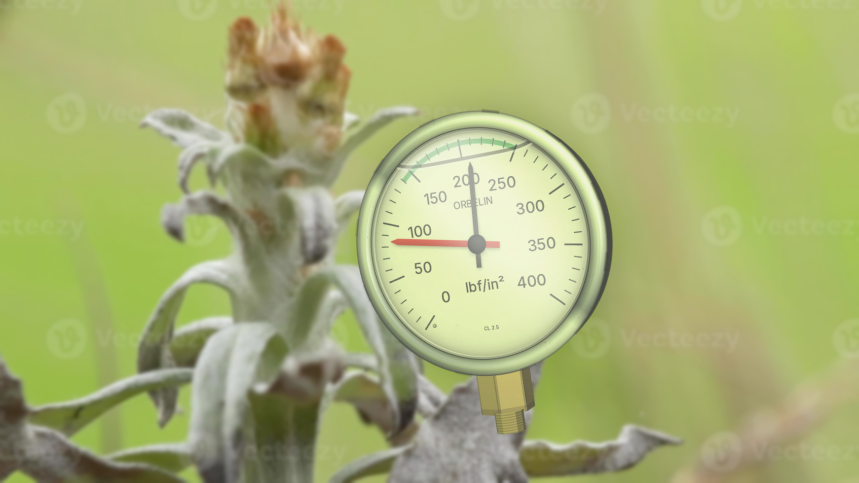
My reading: 85 psi
